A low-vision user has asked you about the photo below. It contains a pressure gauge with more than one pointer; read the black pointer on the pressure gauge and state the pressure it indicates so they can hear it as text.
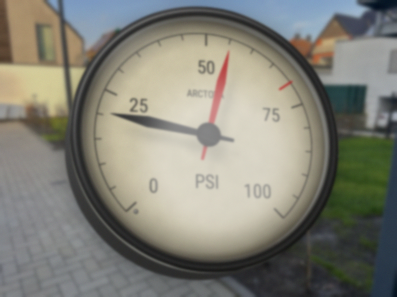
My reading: 20 psi
